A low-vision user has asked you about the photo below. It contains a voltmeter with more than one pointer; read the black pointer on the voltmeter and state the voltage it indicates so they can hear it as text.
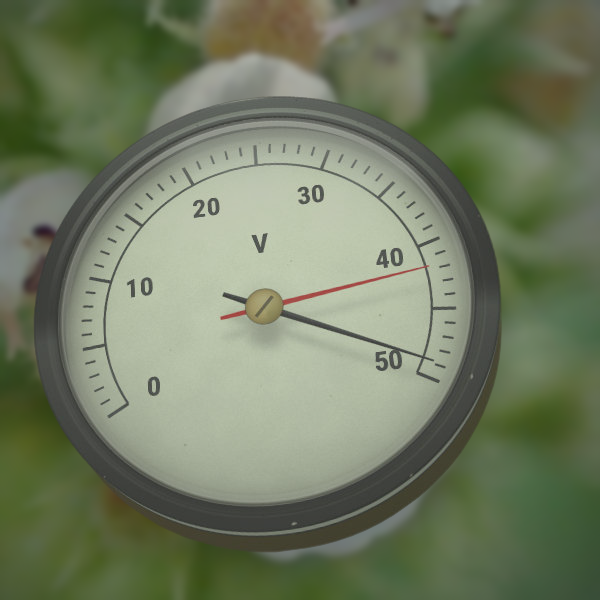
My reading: 49 V
